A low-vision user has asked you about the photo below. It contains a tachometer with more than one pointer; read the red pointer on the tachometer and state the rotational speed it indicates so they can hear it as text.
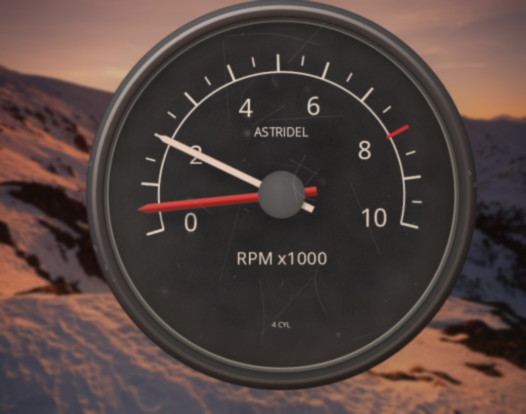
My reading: 500 rpm
